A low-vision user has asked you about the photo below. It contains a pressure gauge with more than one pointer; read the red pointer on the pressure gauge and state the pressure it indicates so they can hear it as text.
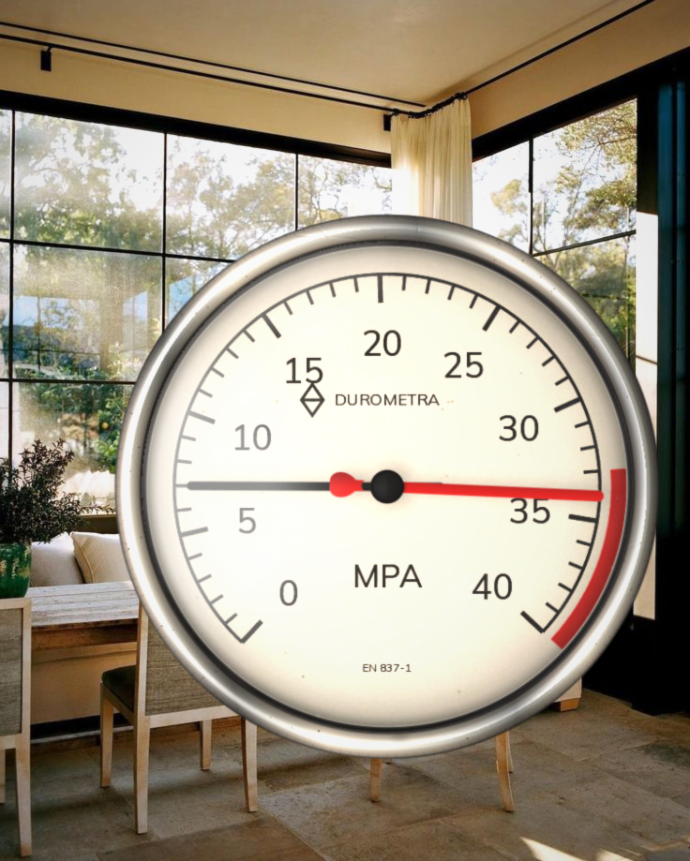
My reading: 34 MPa
